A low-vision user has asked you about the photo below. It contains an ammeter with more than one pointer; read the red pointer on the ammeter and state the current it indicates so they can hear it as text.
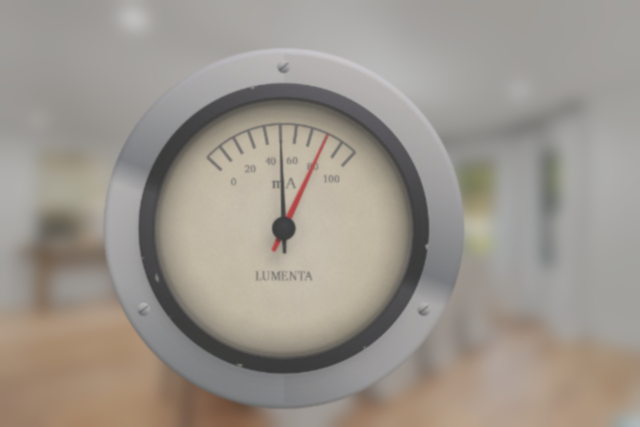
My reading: 80 mA
